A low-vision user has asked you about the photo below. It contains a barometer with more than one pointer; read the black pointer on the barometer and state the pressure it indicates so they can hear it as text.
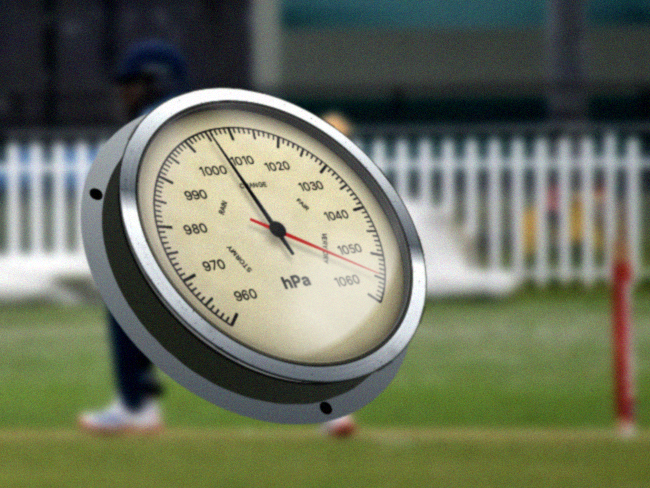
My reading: 1005 hPa
